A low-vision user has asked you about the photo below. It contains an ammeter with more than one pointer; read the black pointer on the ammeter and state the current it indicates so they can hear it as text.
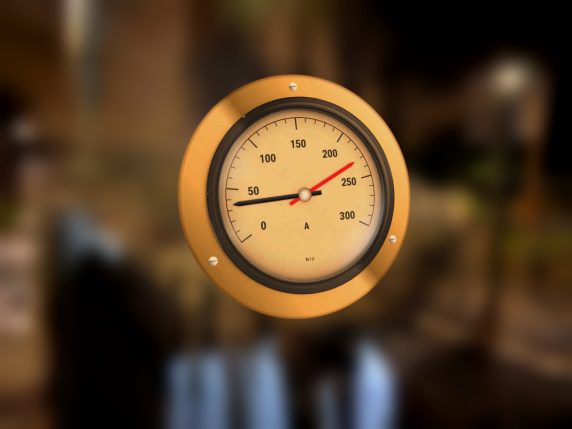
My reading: 35 A
